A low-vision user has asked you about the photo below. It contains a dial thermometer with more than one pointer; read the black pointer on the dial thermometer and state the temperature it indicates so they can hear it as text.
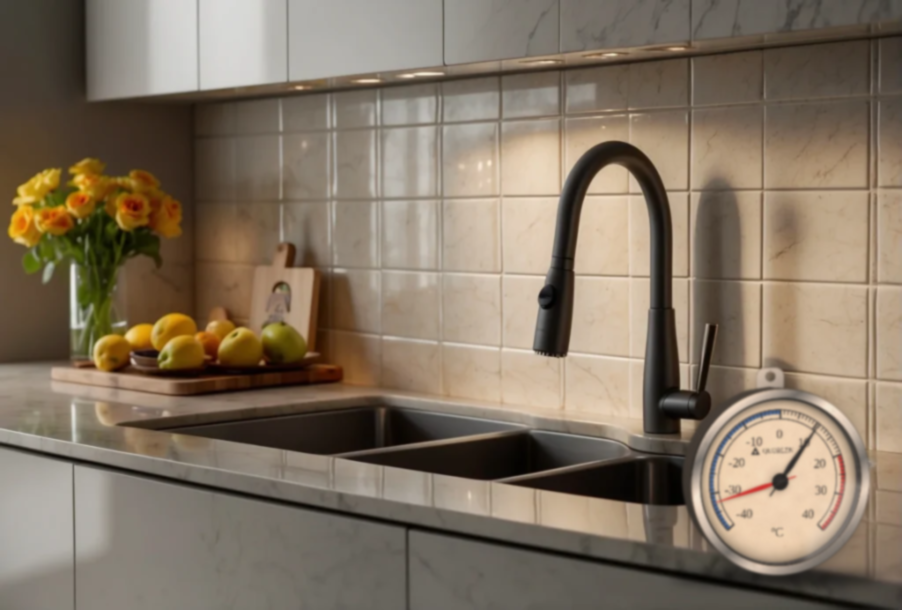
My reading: 10 °C
